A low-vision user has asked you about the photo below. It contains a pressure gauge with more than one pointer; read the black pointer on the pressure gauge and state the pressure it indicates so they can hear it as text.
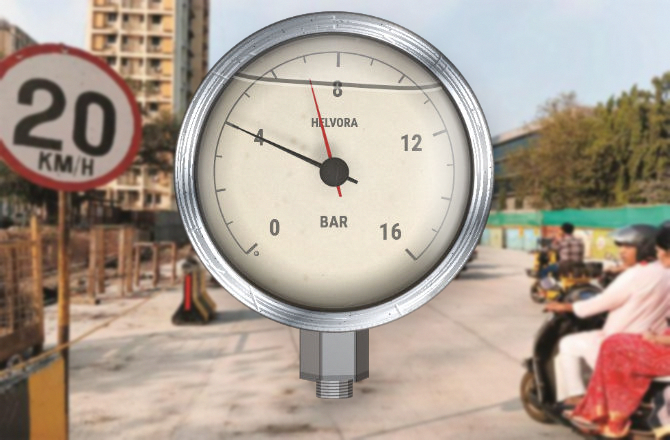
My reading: 4 bar
